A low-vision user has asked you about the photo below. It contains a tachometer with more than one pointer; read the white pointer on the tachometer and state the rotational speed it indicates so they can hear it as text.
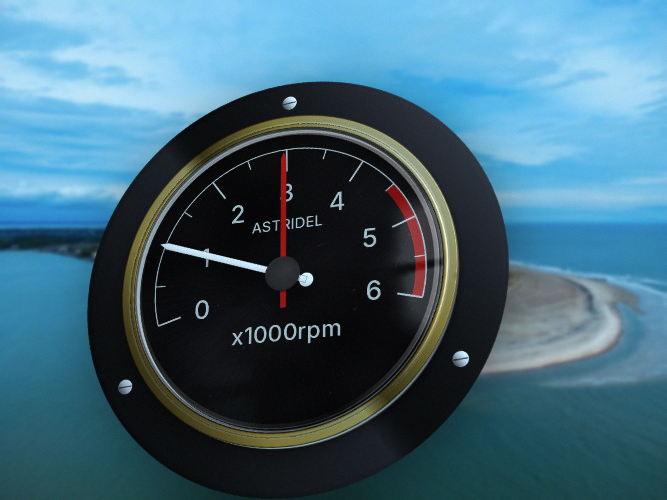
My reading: 1000 rpm
